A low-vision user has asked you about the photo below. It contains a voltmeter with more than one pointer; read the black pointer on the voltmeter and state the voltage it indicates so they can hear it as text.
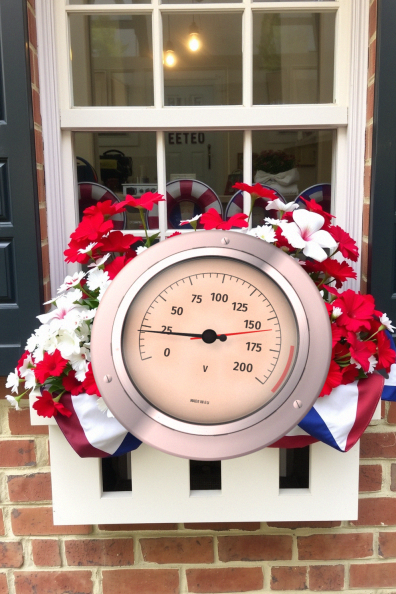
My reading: 20 V
